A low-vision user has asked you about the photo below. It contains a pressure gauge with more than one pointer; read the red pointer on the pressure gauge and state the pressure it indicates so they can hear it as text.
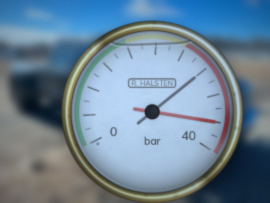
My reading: 36 bar
